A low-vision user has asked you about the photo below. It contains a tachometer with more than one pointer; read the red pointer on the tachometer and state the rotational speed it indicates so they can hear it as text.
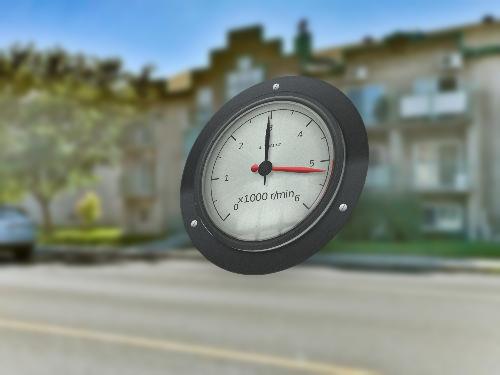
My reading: 5250 rpm
